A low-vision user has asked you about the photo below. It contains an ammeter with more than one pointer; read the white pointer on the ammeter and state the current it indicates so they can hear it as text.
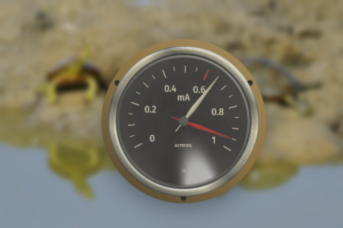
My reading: 0.65 mA
